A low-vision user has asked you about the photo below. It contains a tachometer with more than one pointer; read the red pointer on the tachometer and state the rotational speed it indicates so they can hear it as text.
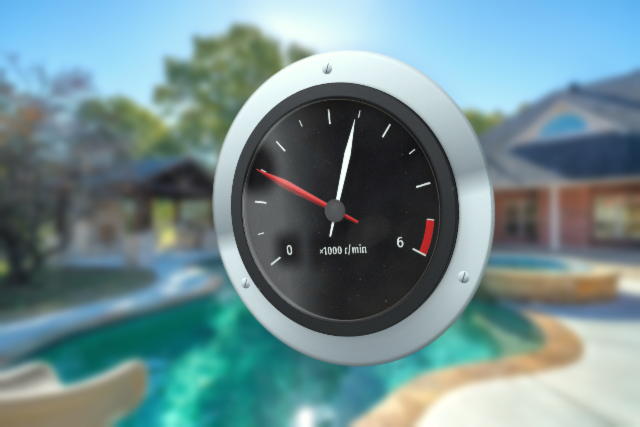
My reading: 1500 rpm
